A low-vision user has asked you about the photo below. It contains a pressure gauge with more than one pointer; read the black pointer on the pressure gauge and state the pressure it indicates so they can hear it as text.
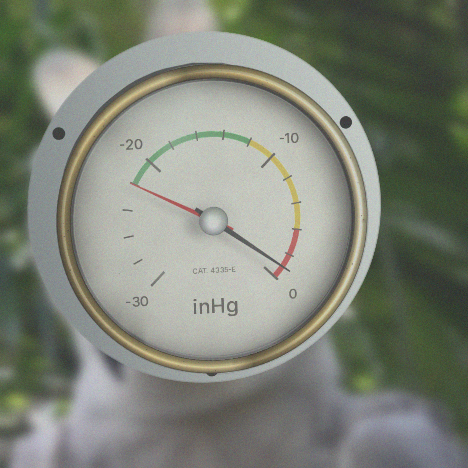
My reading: -1 inHg
